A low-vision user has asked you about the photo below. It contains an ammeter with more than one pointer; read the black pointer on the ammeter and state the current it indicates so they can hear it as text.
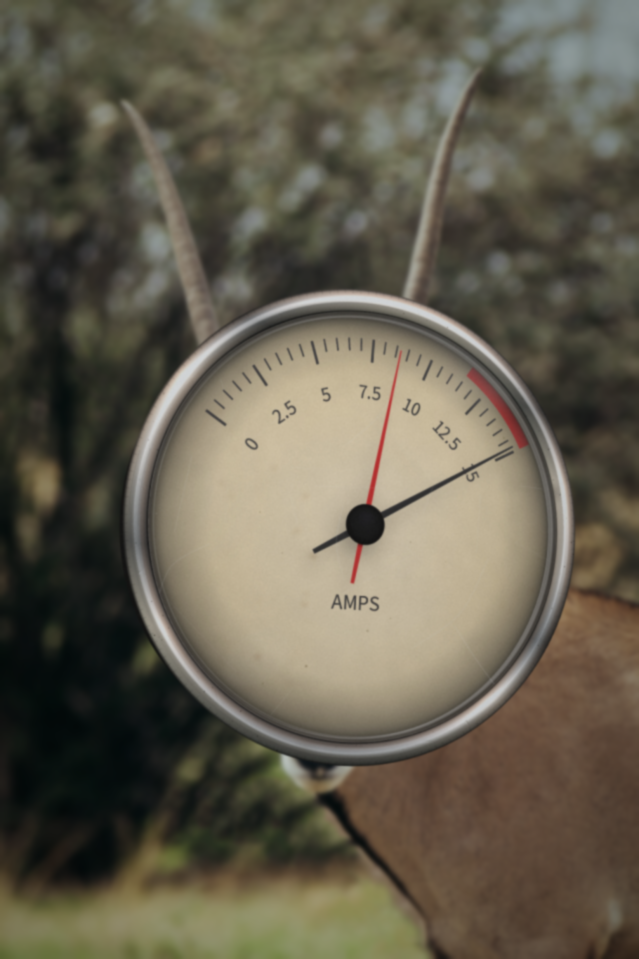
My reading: 14.75 A
